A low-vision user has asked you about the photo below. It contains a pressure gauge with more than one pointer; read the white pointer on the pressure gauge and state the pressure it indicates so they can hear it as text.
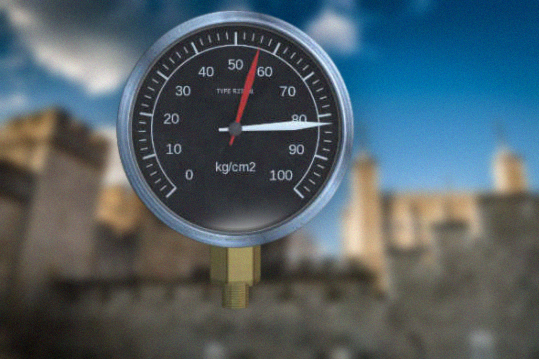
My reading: 82 kg/cm²
